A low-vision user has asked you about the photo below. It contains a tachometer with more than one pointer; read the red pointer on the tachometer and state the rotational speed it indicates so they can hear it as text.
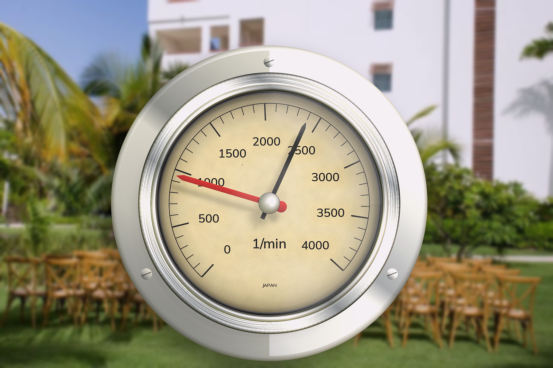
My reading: 950 rpm
